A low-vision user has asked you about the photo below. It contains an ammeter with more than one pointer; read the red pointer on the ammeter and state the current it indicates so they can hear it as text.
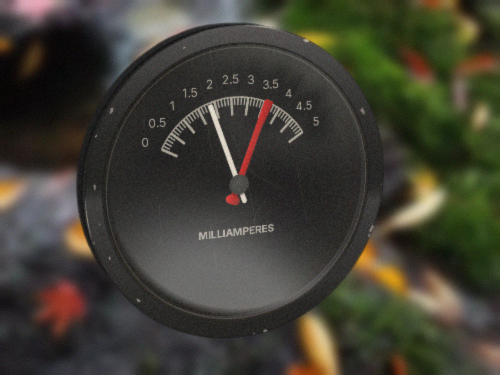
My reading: 3.5 mA
